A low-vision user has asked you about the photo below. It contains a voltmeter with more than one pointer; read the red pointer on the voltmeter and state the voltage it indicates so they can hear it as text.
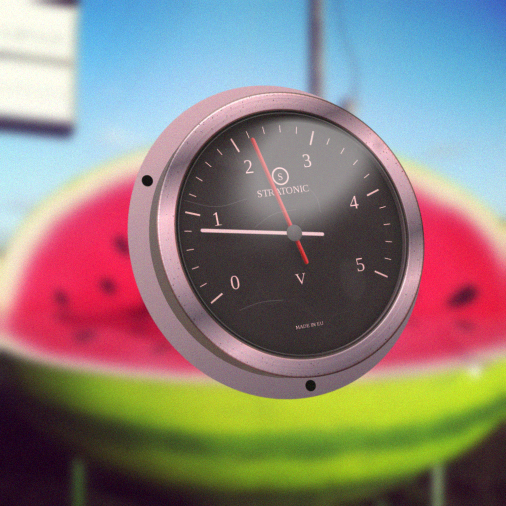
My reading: 2.2 V
